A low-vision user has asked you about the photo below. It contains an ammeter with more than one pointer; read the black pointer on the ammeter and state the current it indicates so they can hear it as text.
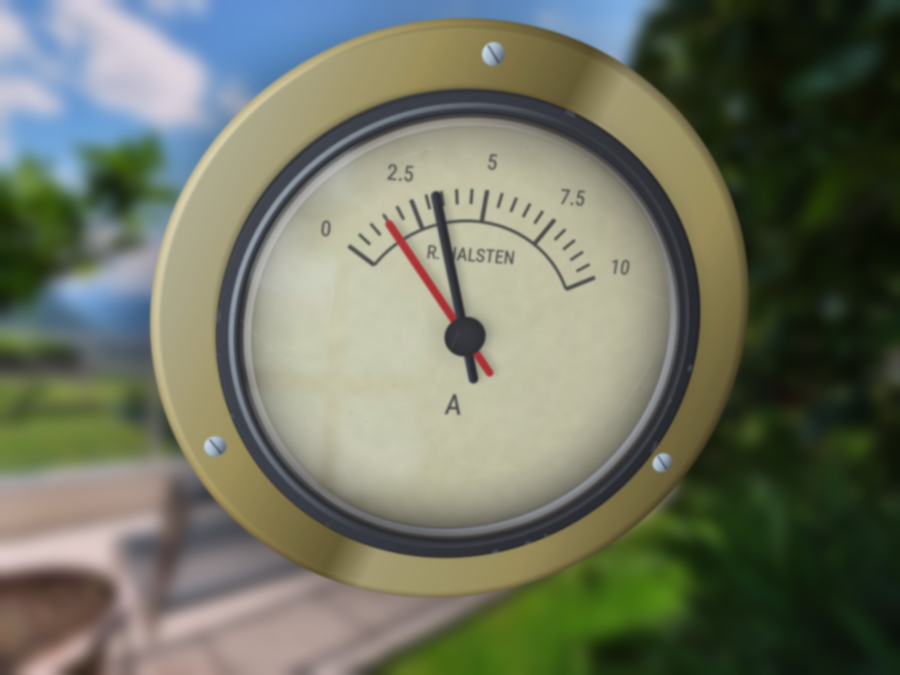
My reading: 3.25 A
